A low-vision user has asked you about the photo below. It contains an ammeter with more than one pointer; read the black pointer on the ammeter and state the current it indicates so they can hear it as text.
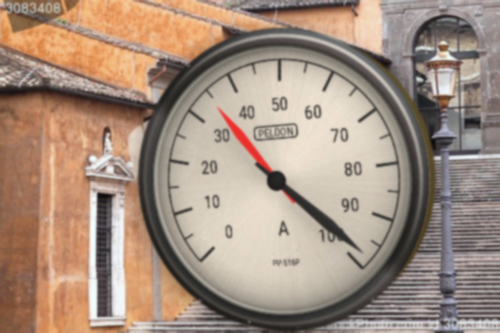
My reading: 97.5 A
